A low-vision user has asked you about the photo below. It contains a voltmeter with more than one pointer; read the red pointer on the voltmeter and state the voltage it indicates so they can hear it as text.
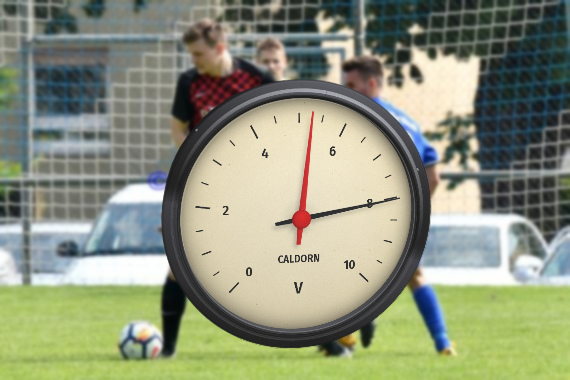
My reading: 5.25 V
